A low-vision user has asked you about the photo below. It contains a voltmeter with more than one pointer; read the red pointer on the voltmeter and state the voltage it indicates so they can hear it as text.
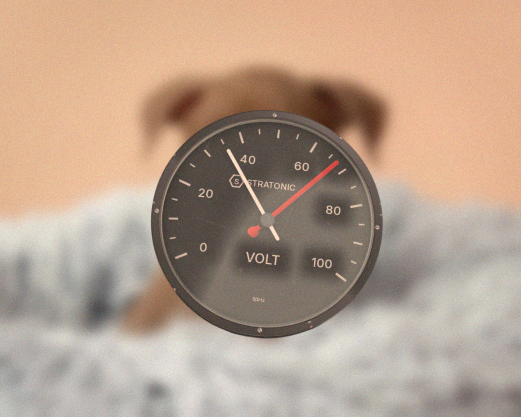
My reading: 67.5 V
